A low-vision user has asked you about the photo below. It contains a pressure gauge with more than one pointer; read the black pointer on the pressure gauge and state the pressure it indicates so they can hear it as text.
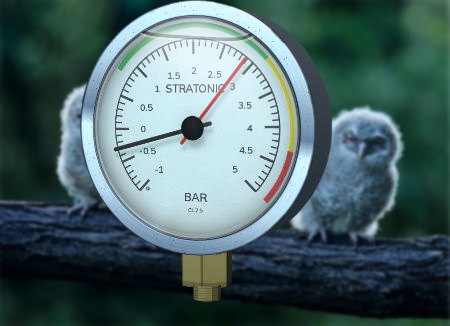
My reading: -0.3 bar
